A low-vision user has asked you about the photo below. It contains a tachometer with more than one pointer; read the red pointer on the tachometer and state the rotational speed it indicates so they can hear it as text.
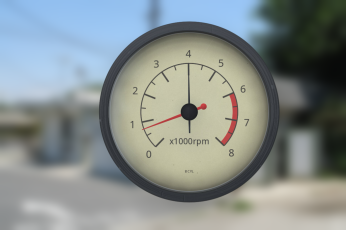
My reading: 750 rpm
